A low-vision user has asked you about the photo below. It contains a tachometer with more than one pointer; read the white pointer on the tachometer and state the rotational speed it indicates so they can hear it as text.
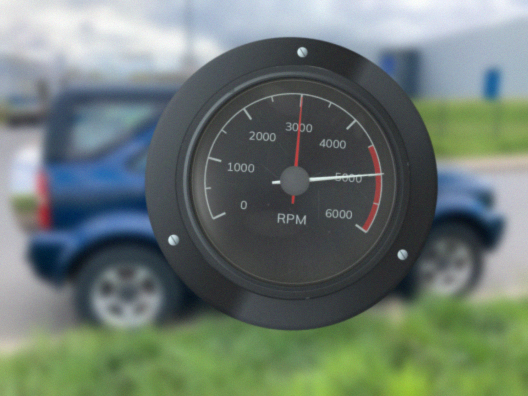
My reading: 5000 rpm
